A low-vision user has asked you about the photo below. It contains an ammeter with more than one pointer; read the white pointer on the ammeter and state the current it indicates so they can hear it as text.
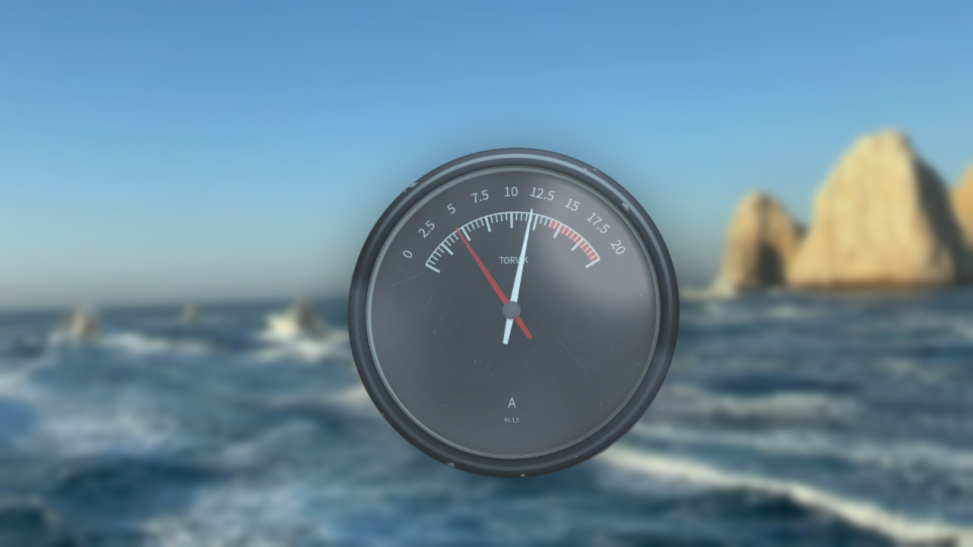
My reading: 12 A
